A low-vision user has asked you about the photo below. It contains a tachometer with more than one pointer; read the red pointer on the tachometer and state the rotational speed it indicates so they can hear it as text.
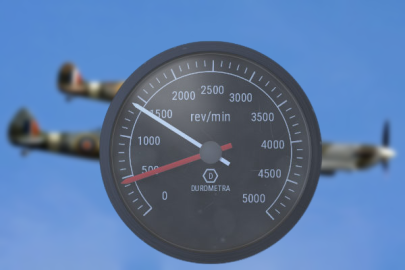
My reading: 450 rpm
